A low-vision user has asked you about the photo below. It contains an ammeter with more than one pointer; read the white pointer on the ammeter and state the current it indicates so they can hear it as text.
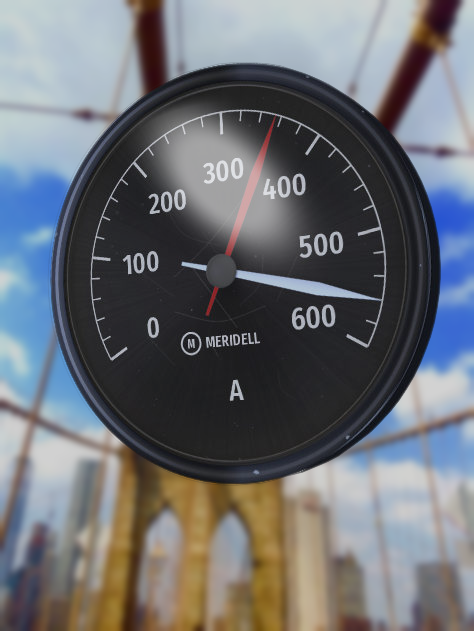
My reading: 560 A
